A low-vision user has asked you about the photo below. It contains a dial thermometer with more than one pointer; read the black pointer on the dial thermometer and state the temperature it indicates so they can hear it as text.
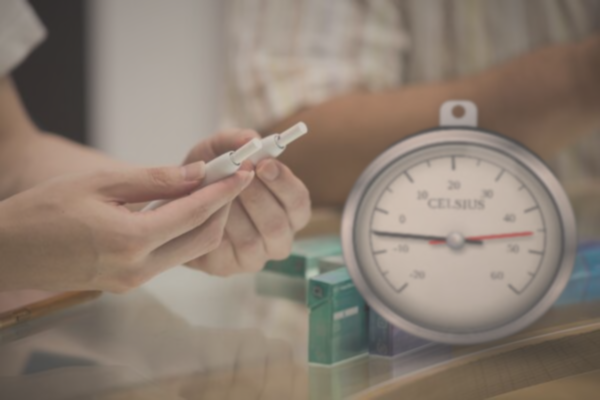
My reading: -5 °C
